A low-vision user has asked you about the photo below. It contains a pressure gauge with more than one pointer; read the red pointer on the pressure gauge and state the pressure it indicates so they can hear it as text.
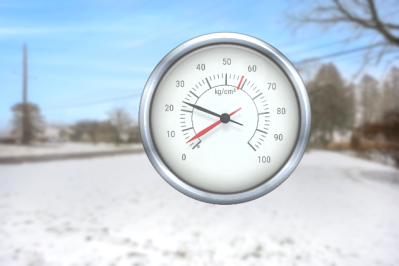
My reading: 4 kg/cm²
